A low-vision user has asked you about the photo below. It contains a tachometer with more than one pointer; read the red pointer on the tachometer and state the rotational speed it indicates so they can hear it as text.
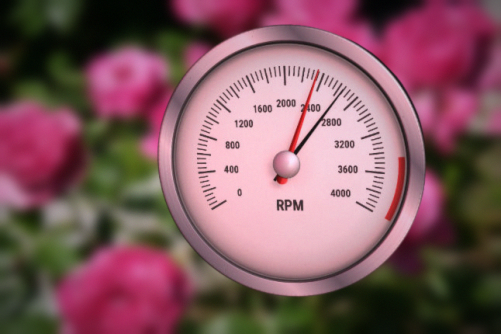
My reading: 2350 rpm
